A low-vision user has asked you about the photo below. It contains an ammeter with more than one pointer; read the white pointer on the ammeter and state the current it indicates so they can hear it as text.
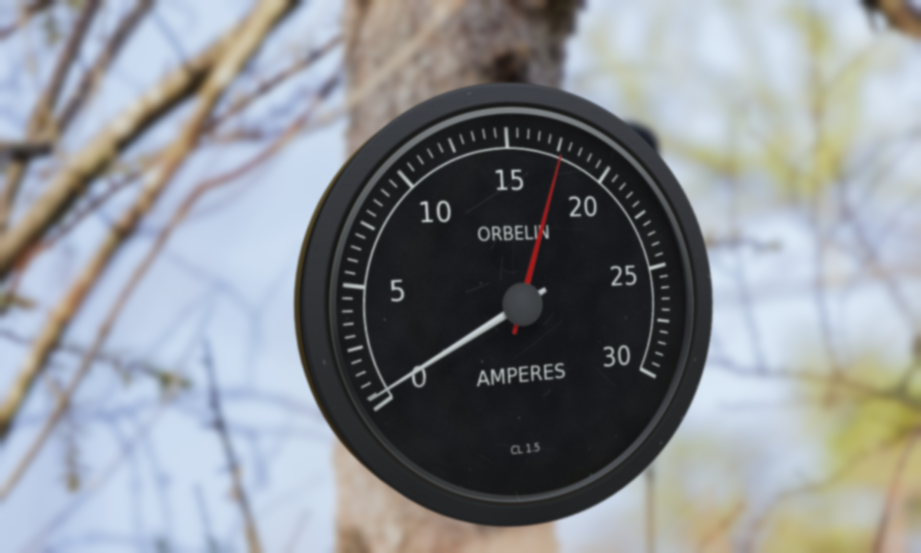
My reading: 0.5 A
